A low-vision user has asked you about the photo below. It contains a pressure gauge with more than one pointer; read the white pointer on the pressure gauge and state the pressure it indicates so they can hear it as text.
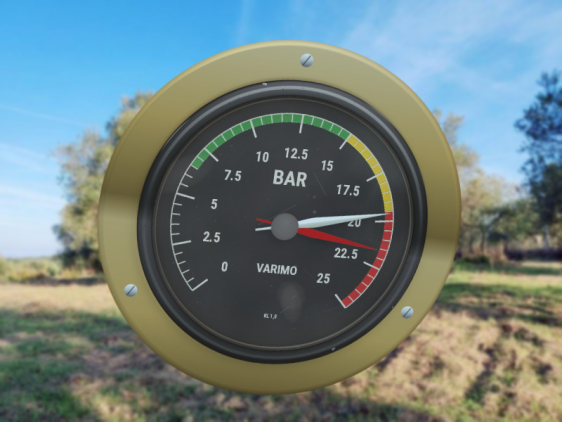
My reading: 19.5 bar
